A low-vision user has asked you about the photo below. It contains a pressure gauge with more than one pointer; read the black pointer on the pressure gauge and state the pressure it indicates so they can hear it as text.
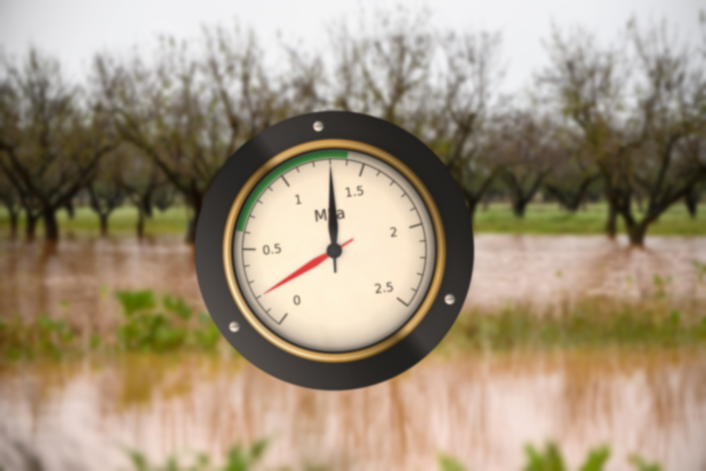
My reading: 1.3 MPa
